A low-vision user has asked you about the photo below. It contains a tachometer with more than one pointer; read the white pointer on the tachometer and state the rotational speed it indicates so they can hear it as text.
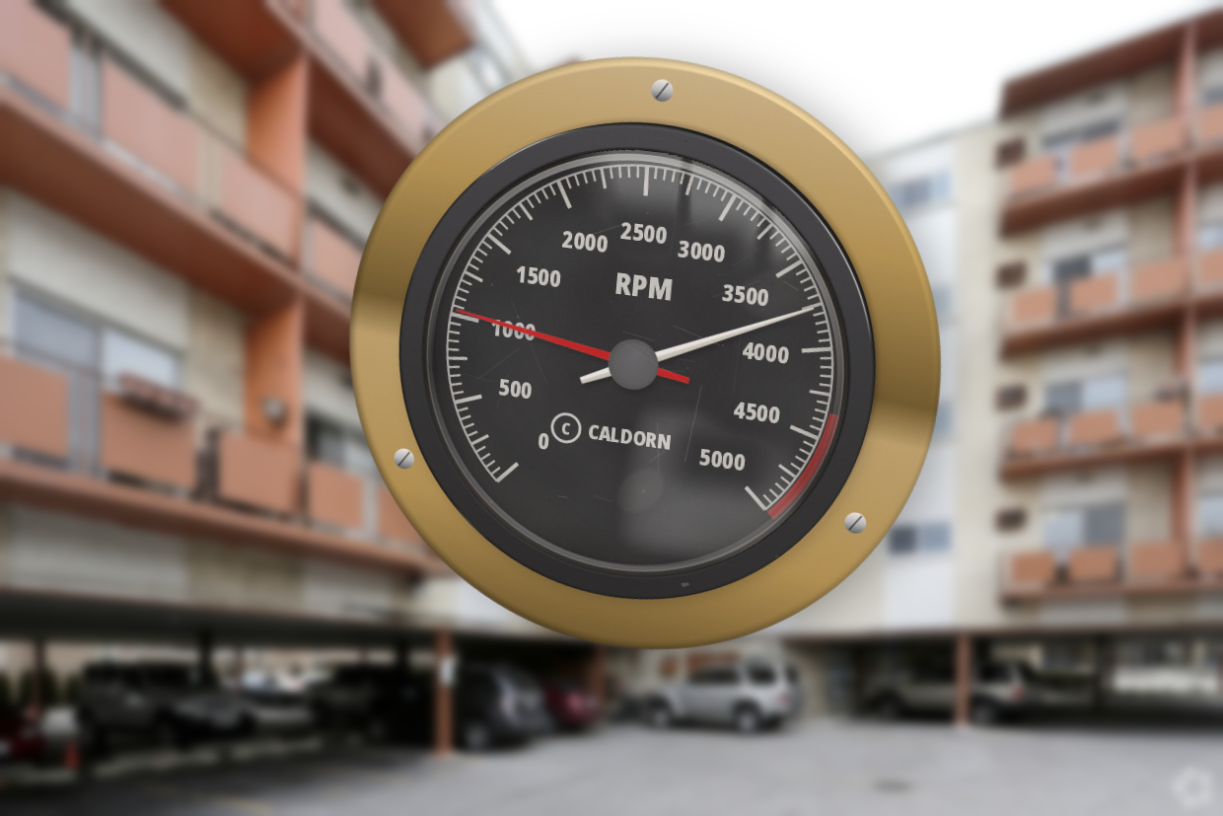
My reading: 3750 rpm
